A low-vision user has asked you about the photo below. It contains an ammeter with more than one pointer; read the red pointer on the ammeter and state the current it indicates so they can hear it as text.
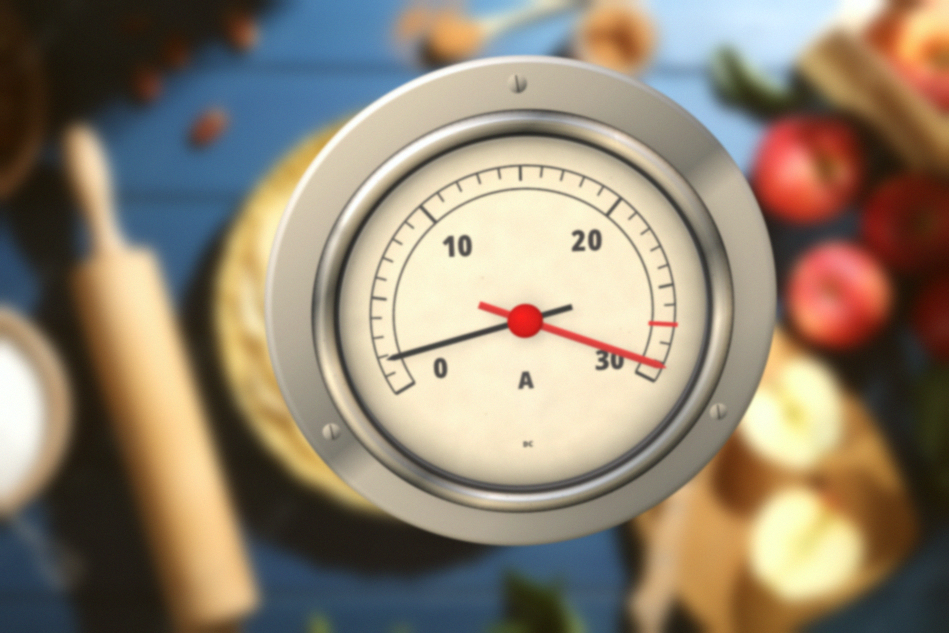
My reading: 29 A
